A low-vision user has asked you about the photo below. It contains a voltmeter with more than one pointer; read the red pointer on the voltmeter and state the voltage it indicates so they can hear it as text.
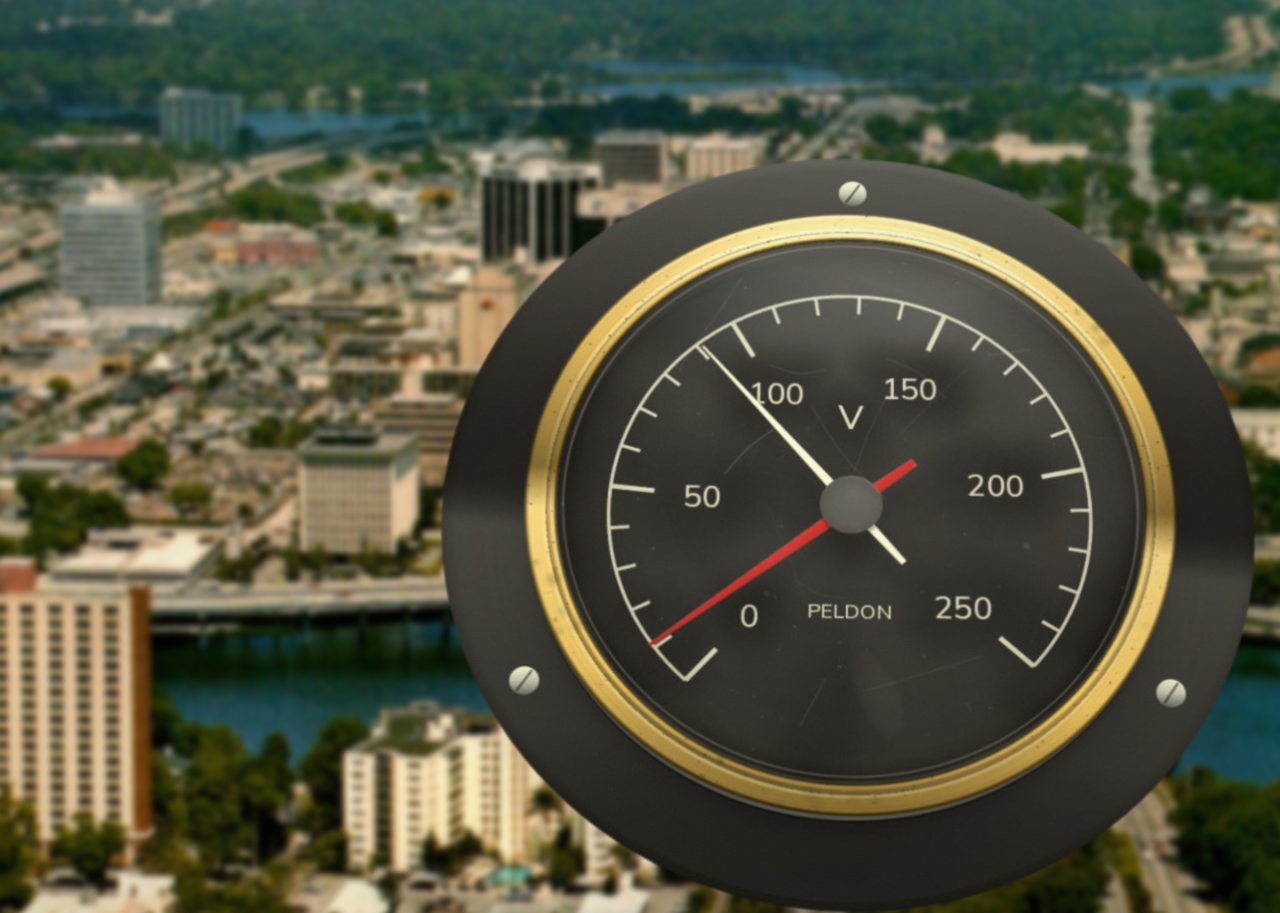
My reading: 10 V
